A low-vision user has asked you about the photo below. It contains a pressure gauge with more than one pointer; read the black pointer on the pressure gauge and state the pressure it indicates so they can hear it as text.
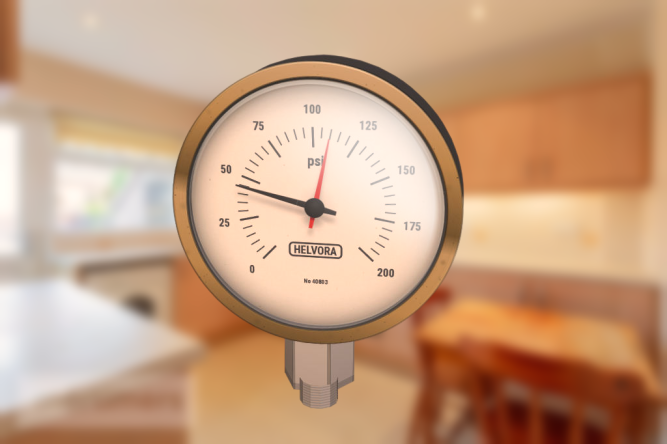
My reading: 45 psi
